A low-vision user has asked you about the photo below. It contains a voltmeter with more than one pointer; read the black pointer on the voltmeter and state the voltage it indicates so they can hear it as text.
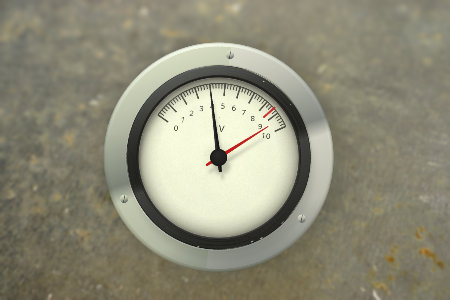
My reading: 4 V
